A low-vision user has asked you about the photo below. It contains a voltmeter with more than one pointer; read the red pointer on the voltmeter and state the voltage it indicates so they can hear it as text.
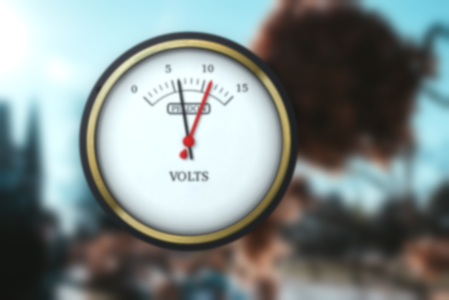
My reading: 11 V
